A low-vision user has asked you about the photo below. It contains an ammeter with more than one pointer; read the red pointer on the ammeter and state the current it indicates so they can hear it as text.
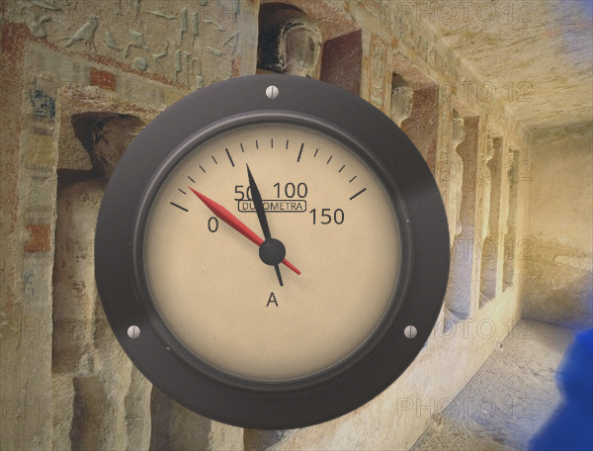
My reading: 15 A
